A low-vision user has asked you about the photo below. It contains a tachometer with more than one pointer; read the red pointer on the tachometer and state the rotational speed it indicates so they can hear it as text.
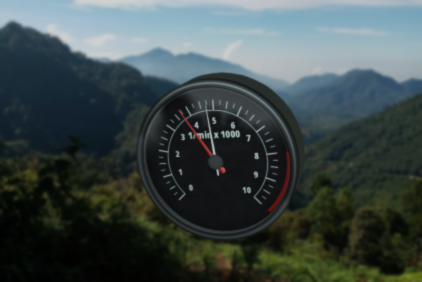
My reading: 3750 rpm
